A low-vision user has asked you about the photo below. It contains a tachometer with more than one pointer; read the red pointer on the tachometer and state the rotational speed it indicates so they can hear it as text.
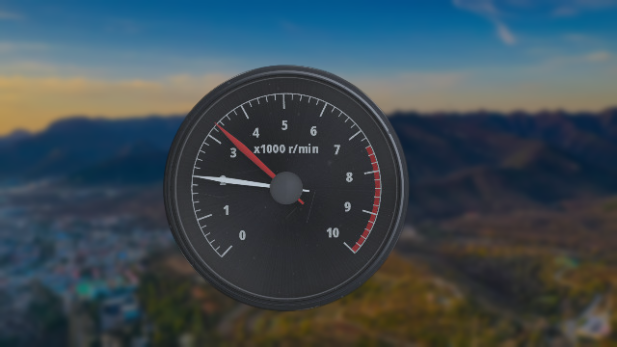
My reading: 3300 rpm
